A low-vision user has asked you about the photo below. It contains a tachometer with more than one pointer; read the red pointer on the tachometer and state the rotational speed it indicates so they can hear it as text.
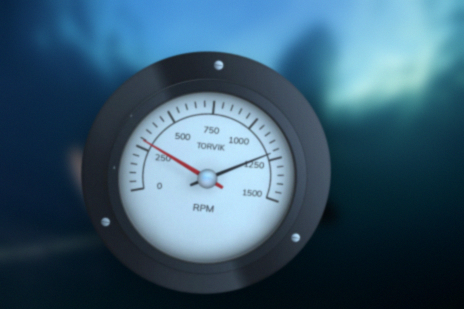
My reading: 300 rpm
